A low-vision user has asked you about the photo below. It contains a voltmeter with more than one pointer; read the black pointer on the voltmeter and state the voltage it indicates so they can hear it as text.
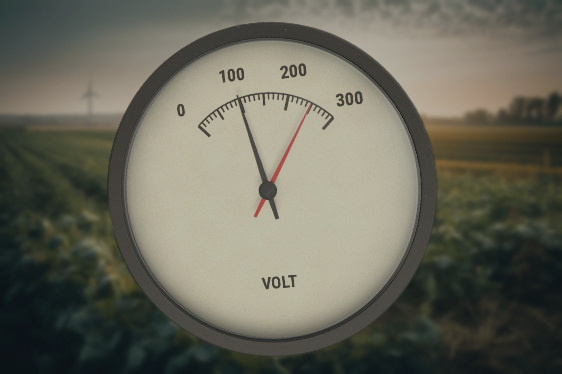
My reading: 100 V
